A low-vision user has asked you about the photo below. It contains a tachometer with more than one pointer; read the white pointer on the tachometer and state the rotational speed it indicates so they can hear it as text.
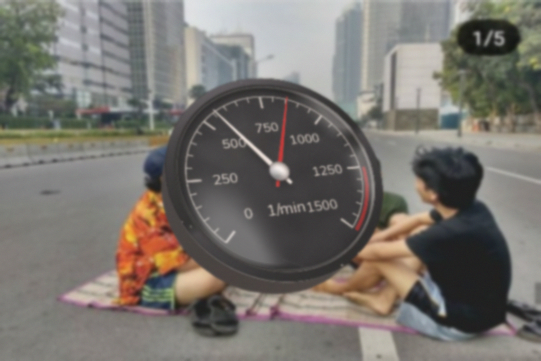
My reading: 550 rpm
